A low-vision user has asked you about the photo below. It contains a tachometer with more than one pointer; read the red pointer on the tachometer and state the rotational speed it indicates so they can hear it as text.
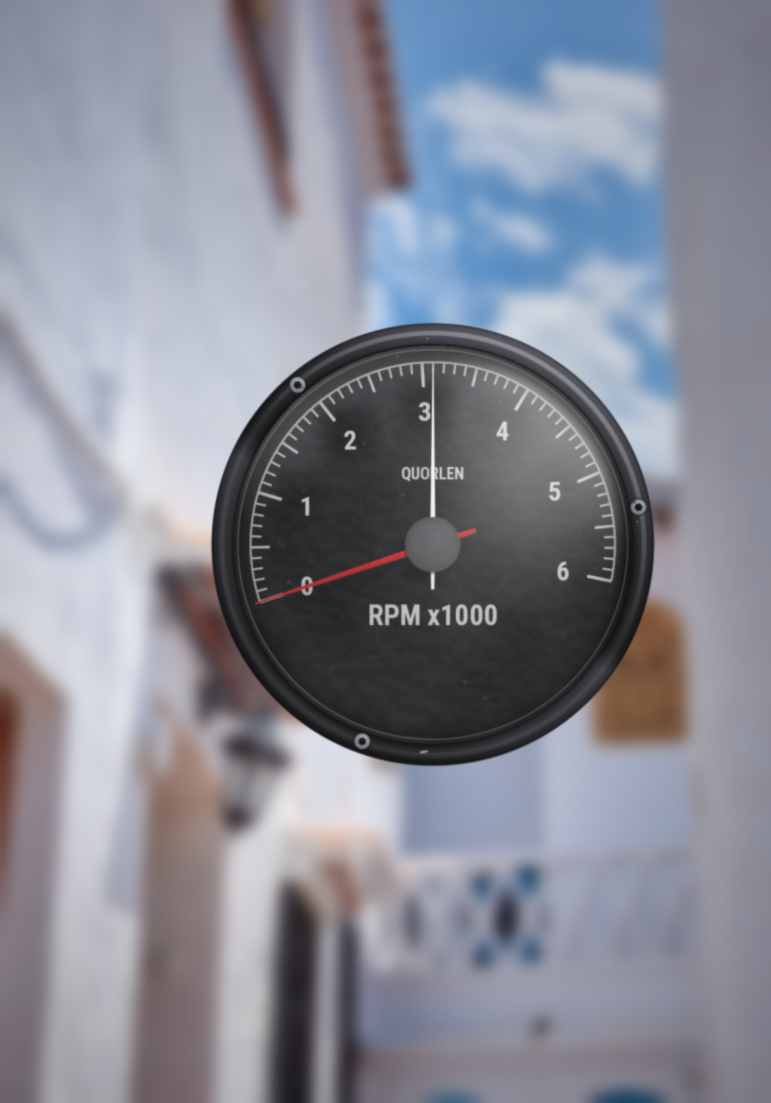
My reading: 0 rpm
